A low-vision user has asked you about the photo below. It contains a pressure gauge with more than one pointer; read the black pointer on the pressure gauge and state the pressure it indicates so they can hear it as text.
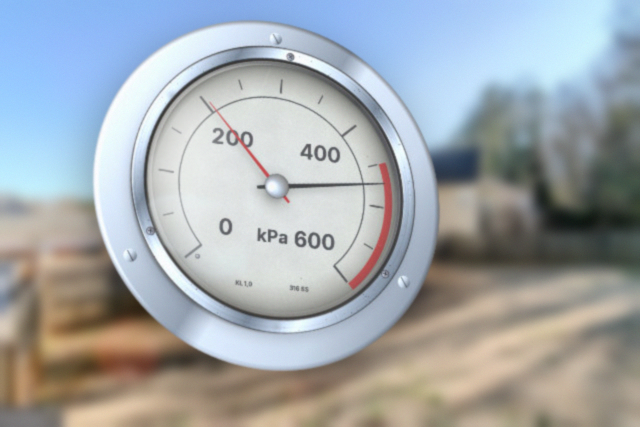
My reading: 475 kPa
